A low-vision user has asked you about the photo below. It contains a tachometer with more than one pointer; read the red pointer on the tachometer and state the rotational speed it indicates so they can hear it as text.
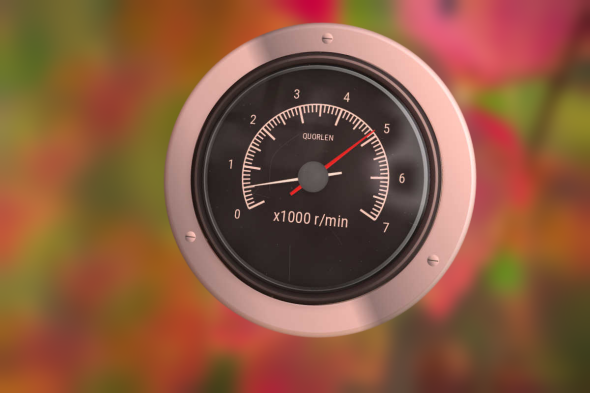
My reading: 4900 rpm
